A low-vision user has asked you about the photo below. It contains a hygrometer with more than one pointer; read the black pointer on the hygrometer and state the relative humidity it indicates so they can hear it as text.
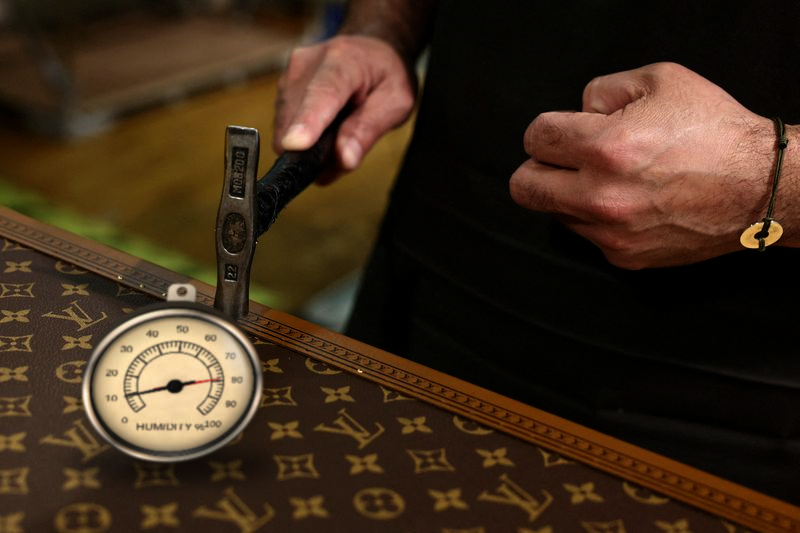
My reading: 10 %
